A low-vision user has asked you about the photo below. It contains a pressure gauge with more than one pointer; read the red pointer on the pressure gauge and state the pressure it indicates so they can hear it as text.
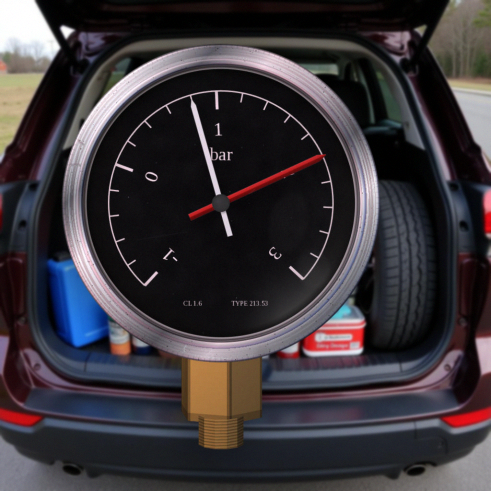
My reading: 2 bar
